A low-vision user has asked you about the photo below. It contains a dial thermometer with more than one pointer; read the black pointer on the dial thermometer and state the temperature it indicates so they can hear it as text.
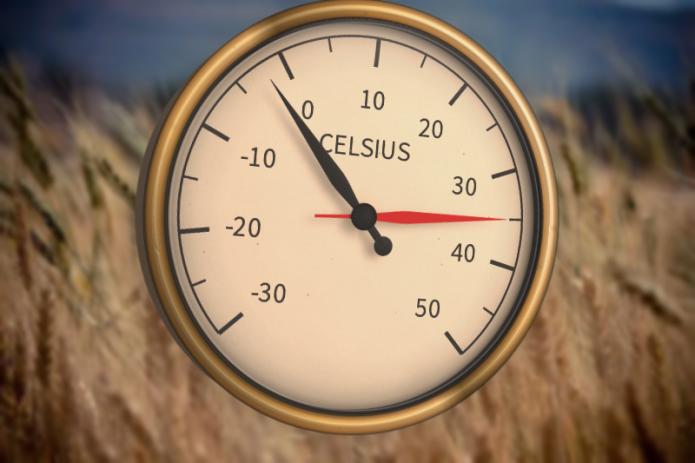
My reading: -2.5 °C
